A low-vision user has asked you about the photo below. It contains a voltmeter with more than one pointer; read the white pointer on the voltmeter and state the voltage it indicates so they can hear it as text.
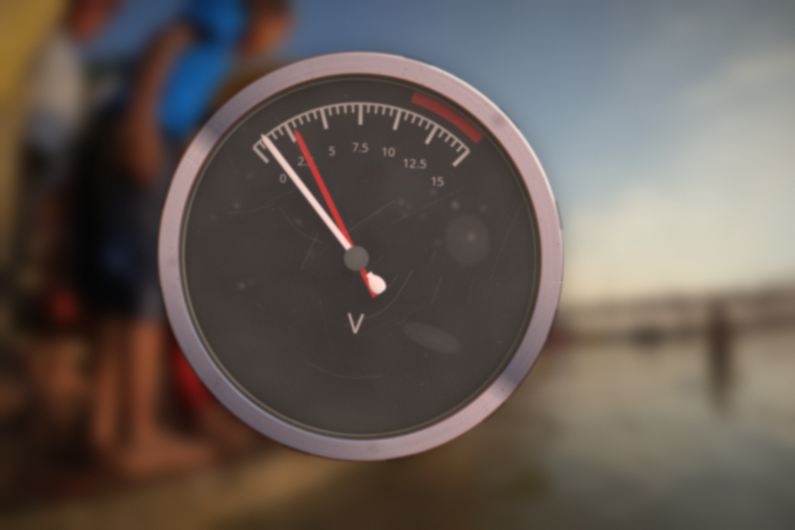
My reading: 1 V
